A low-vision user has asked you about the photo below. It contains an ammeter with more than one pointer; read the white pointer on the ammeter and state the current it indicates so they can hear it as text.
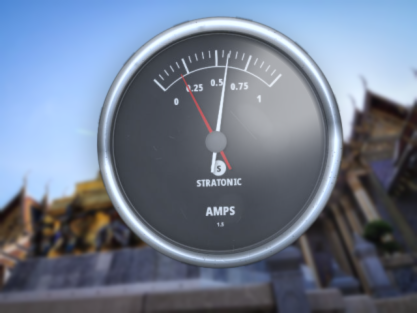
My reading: 0.6 A
